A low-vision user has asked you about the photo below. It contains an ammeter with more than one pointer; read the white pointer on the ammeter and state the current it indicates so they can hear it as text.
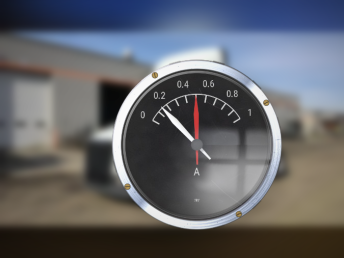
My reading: 0.15 A
